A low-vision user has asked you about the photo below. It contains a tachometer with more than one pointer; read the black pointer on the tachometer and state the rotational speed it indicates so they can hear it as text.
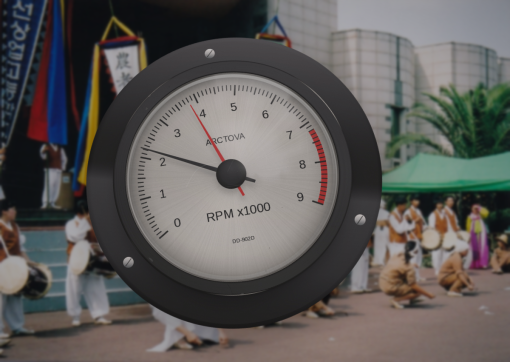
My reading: 2200 rpm
